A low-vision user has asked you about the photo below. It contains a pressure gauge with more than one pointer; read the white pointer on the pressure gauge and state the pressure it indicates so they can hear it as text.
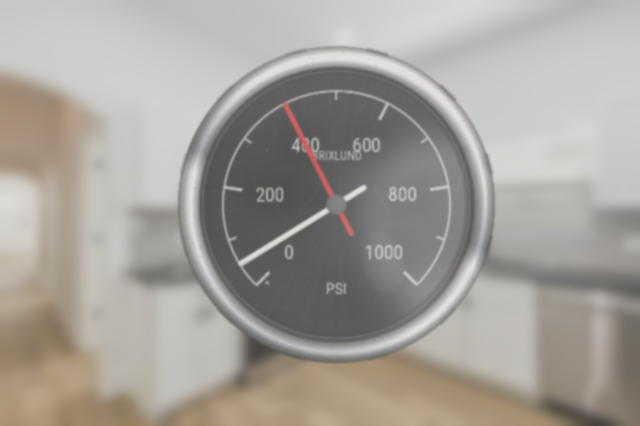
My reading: 50 psi
